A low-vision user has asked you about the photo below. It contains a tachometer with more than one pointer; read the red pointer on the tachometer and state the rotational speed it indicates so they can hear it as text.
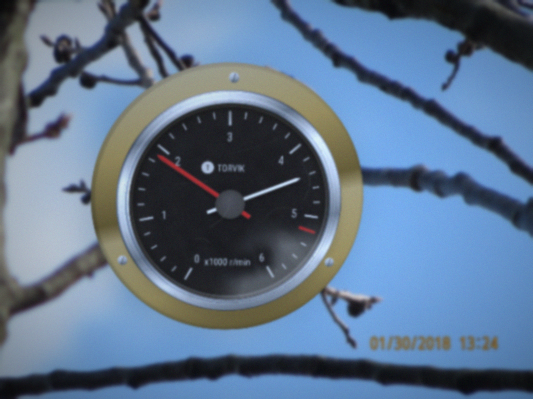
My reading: 1900 rpm
